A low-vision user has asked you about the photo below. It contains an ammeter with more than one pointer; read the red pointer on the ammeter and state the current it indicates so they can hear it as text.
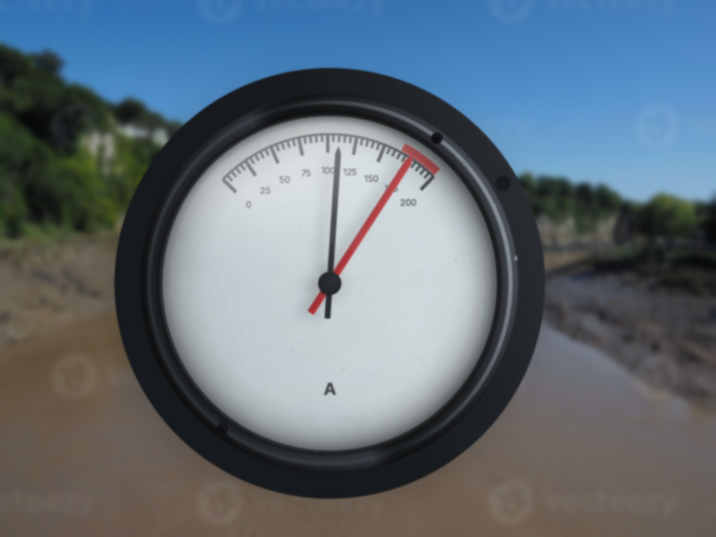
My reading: 175 A
